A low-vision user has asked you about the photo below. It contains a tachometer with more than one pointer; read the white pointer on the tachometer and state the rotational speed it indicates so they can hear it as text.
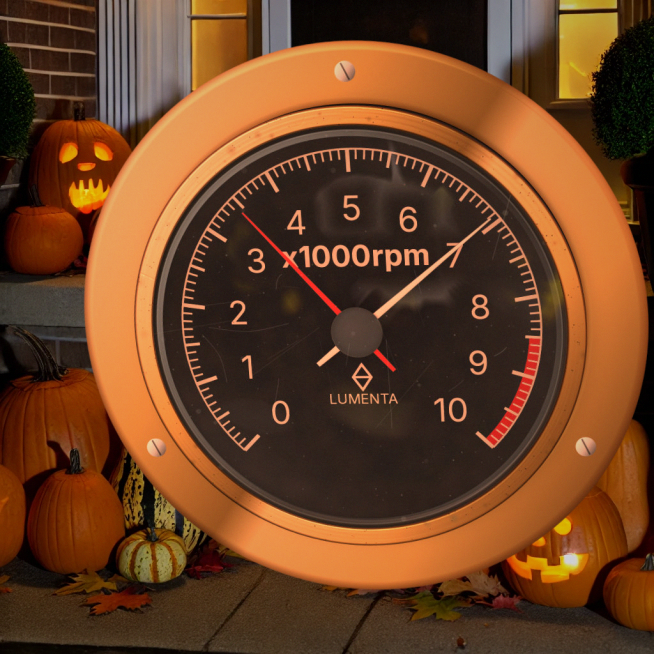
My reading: 6900 rpm
